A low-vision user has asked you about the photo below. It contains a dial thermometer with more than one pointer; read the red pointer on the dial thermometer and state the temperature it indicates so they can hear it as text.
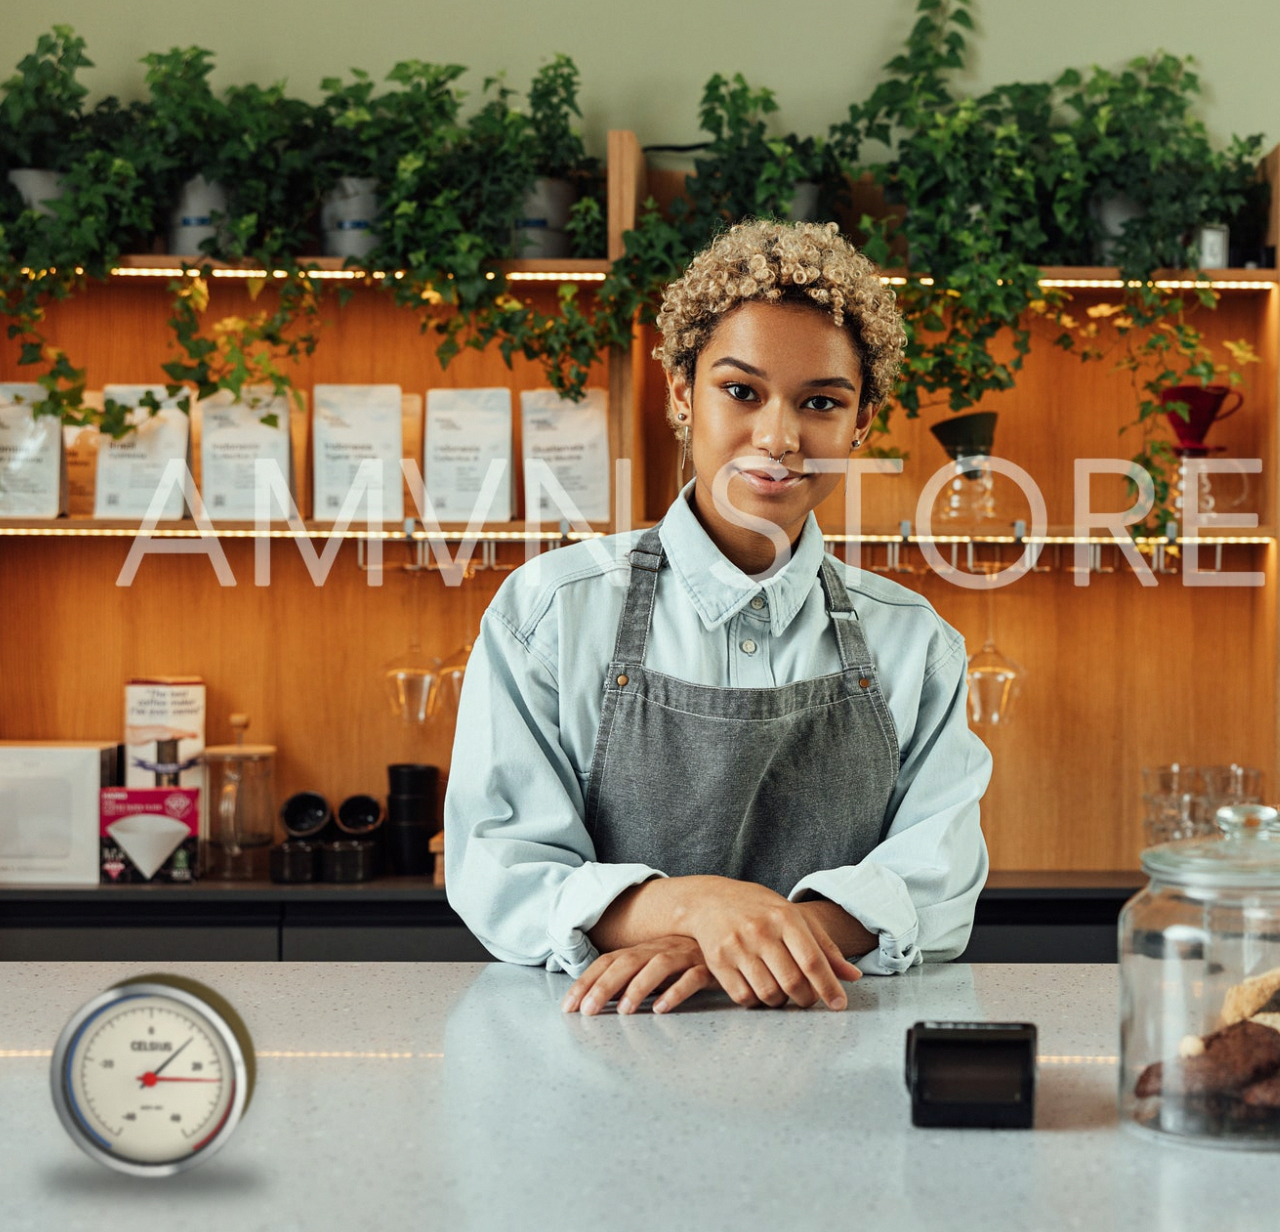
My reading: 24 °C
